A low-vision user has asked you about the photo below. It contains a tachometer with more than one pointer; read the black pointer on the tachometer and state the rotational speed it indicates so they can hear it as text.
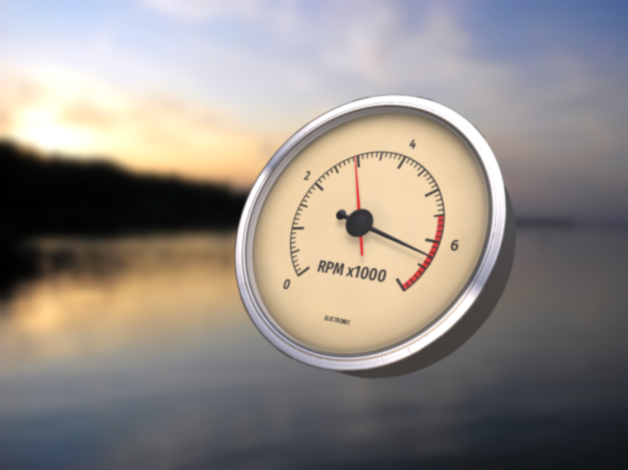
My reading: 6300 rpm
